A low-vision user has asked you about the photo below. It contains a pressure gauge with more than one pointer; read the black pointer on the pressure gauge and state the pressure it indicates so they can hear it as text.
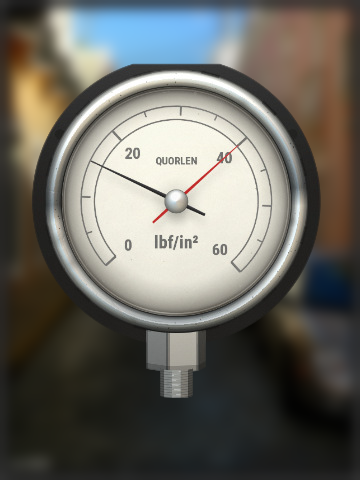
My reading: 15 psi
